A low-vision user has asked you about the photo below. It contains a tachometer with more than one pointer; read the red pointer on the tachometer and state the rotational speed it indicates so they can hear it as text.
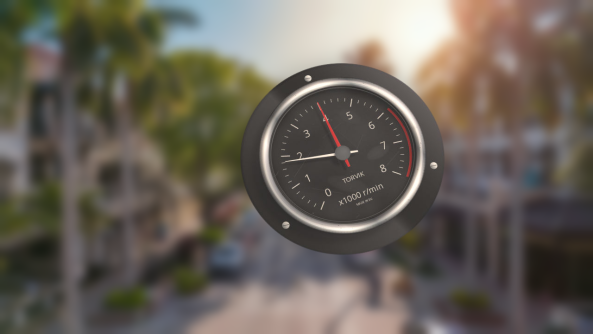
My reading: 4000 rpm
